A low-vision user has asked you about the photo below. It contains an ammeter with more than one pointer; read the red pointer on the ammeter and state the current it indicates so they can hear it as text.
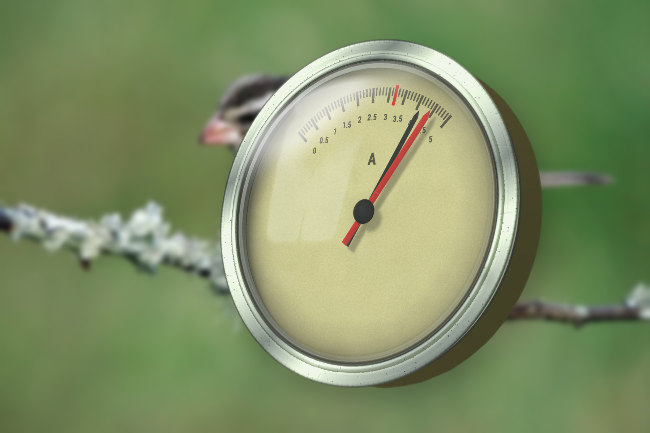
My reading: 4.5 A
